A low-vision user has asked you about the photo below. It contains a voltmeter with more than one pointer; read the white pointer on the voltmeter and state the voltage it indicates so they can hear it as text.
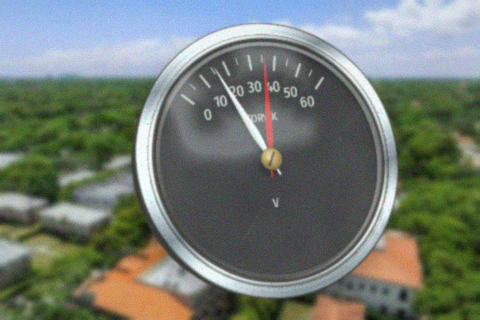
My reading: 15 V
